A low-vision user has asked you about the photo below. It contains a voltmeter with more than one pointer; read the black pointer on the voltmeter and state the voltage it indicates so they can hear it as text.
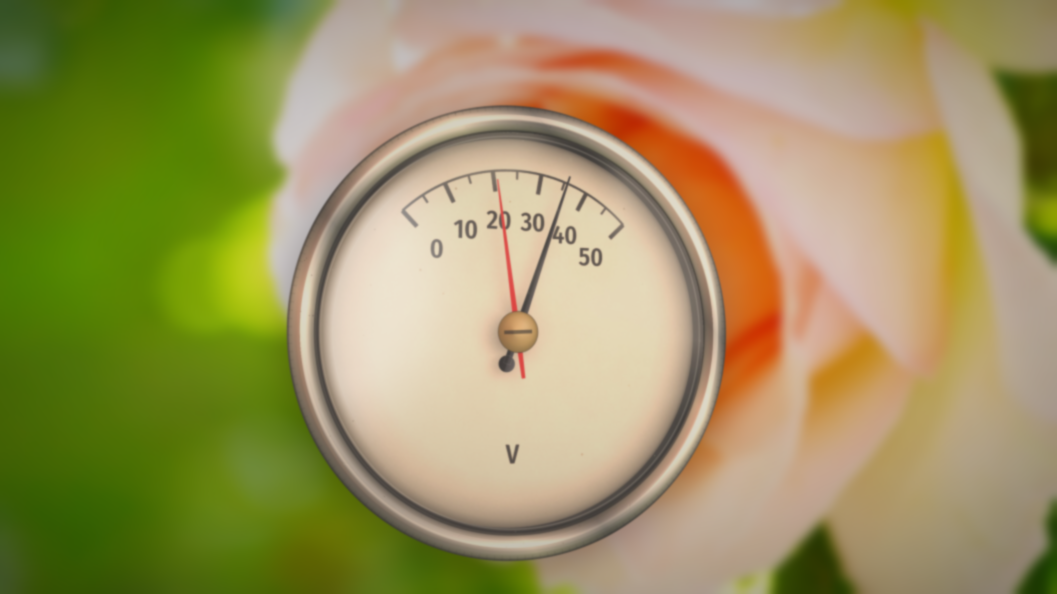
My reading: 35 V
